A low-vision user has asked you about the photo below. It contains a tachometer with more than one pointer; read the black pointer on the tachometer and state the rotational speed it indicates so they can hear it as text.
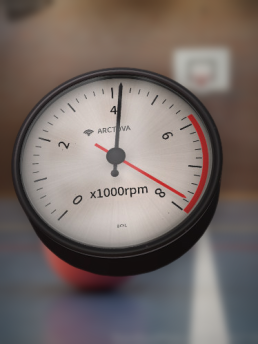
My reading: 4200 rpm
